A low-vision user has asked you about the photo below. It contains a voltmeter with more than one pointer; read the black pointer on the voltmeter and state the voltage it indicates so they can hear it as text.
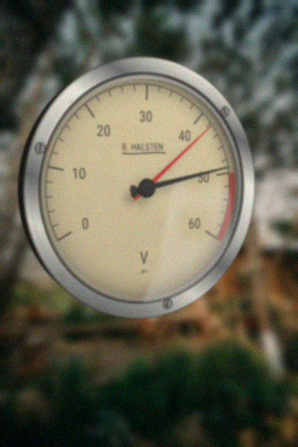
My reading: 49 V
